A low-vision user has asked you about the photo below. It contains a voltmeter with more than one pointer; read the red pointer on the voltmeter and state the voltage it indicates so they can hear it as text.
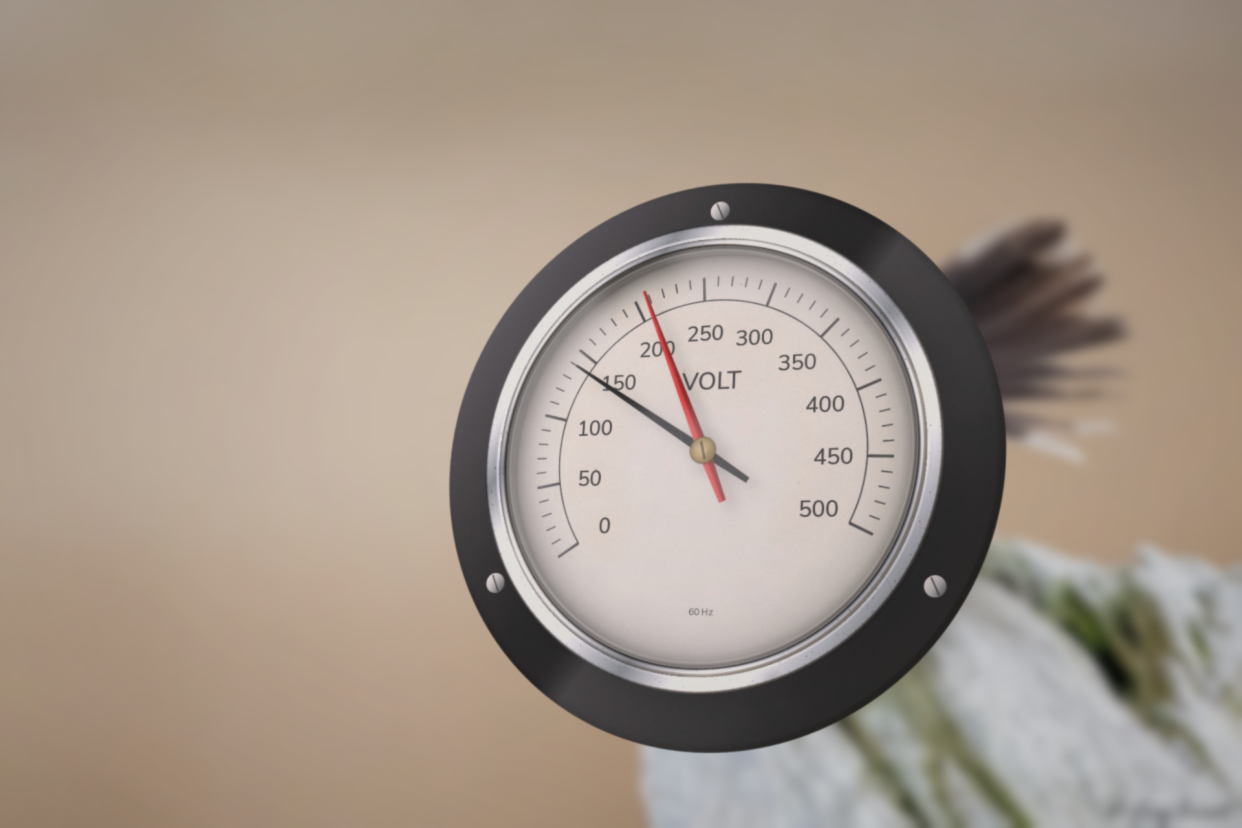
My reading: 210 V
